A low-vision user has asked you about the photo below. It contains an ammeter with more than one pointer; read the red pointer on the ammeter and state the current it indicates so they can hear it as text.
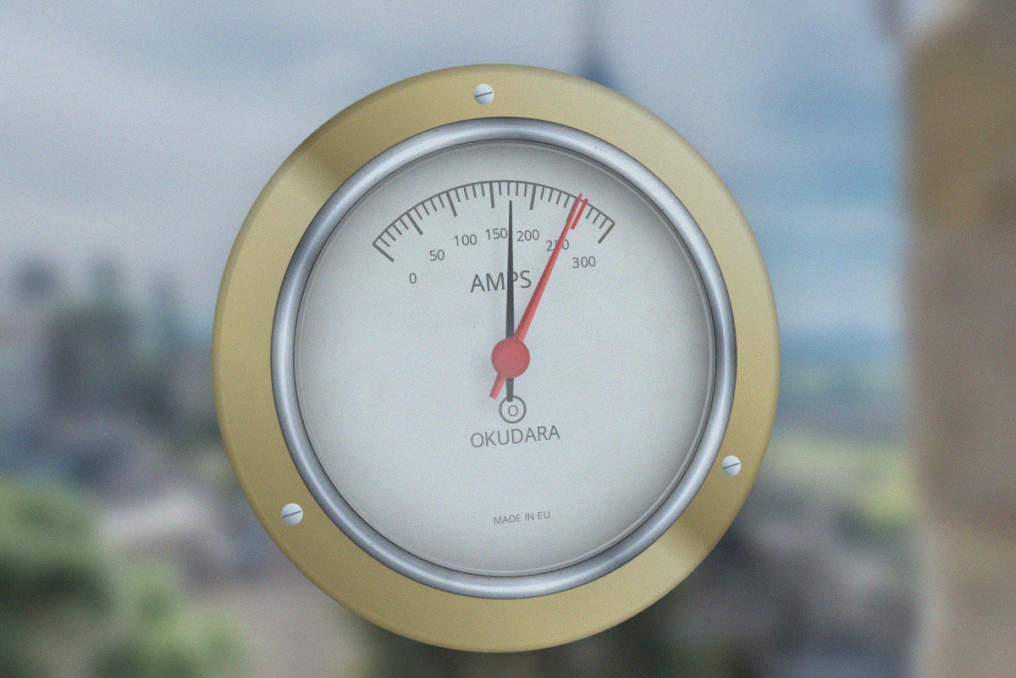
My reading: 250 A
